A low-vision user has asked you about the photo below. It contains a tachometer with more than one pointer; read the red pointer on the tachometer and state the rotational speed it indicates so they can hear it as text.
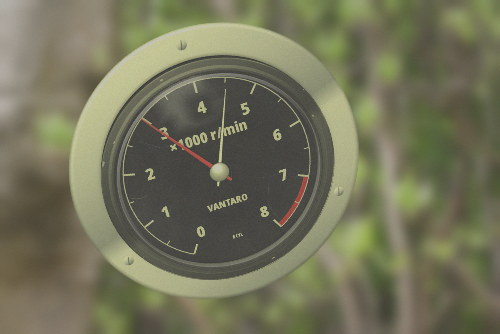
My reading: 3000 rpm
